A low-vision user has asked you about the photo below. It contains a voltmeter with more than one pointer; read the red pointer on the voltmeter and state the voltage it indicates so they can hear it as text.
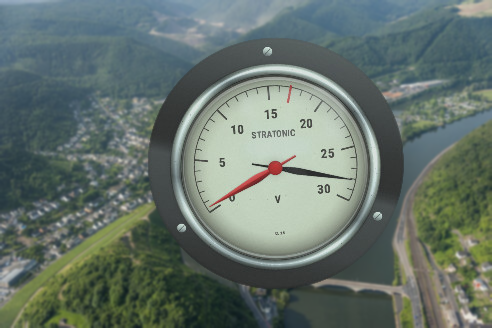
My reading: 0.5 V
